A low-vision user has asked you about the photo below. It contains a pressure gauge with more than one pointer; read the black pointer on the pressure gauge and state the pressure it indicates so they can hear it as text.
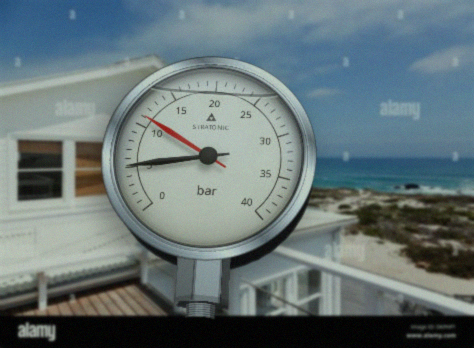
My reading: 5 bar
